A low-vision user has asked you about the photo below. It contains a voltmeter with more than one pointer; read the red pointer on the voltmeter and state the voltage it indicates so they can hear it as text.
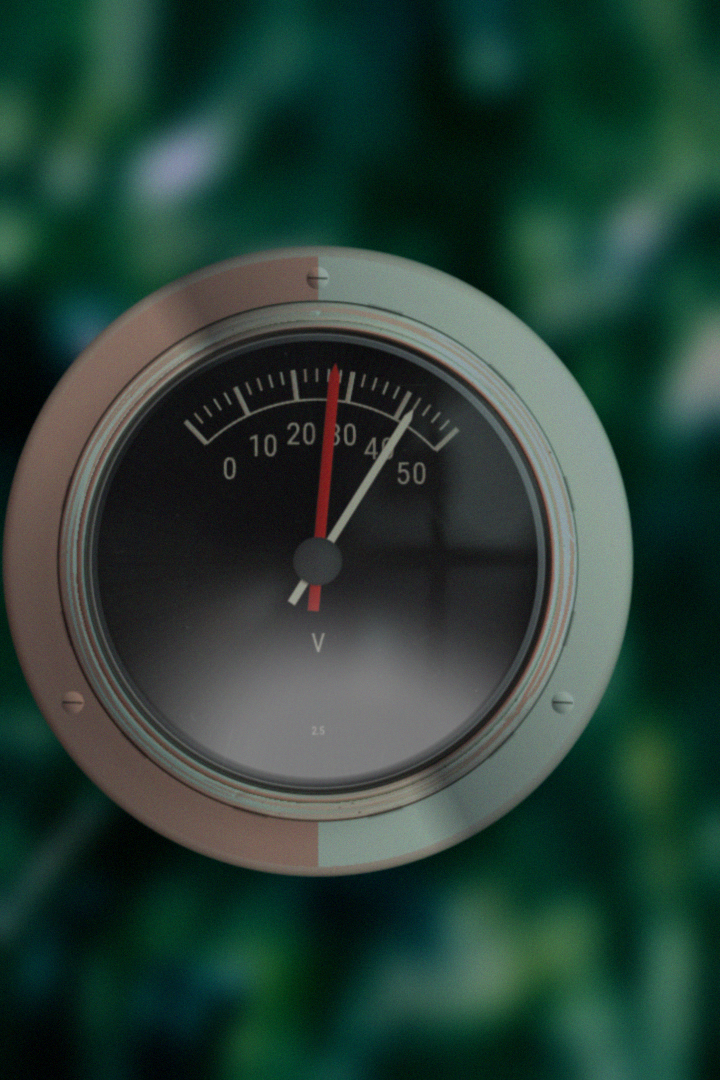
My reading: 27 V
